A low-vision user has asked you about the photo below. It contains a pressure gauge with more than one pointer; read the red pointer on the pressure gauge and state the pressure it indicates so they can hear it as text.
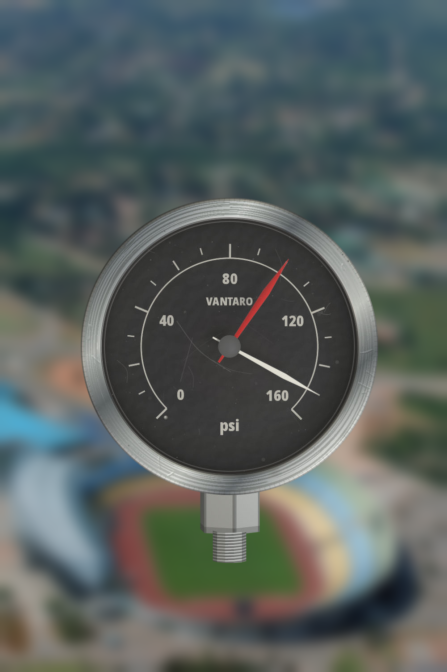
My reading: 100 psi
